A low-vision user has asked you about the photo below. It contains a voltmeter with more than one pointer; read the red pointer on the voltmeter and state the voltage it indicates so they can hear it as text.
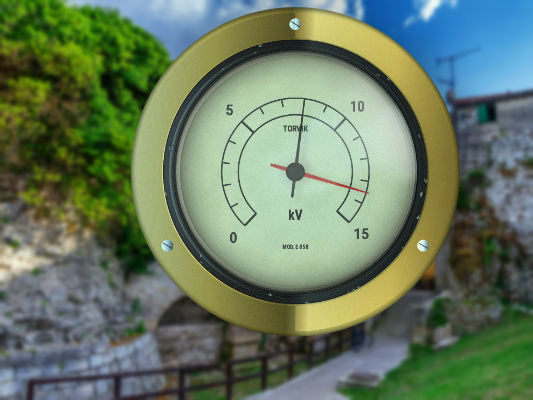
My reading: 13.5 kV
